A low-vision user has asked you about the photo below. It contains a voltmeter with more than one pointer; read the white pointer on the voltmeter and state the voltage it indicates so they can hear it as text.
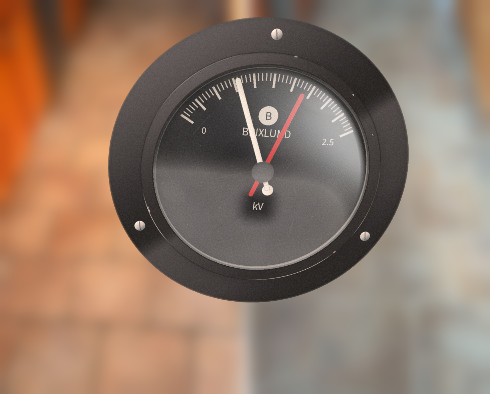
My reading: 0.8 kV
